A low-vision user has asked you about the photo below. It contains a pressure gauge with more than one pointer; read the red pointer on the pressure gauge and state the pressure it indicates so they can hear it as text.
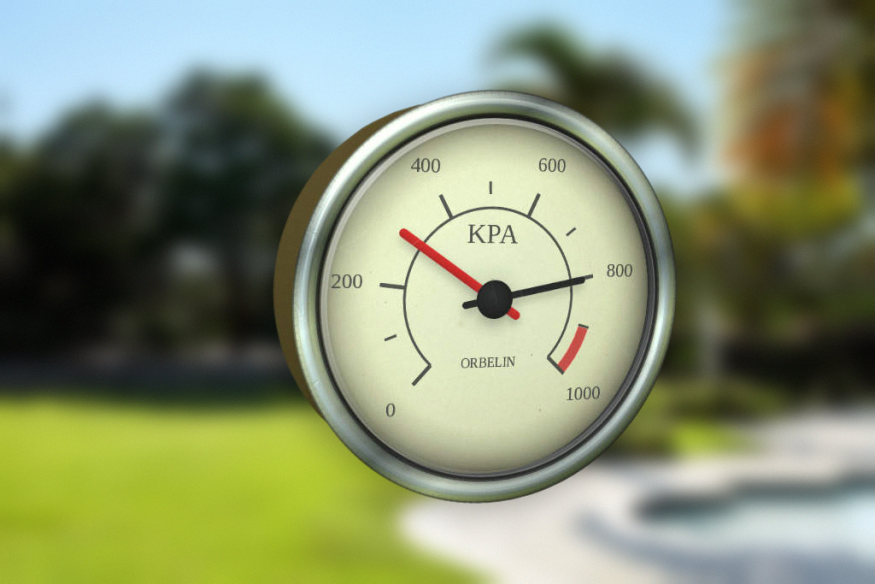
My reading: 300 kPa
